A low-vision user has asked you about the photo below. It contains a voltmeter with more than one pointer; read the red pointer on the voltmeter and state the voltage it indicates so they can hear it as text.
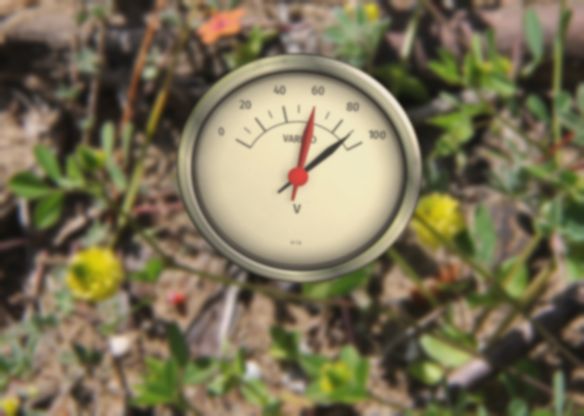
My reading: 60 V
